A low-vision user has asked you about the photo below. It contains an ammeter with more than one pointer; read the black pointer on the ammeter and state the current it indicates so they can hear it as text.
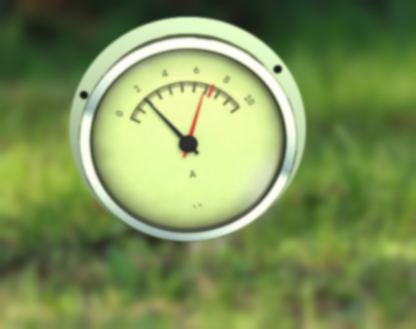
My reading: 2 A
